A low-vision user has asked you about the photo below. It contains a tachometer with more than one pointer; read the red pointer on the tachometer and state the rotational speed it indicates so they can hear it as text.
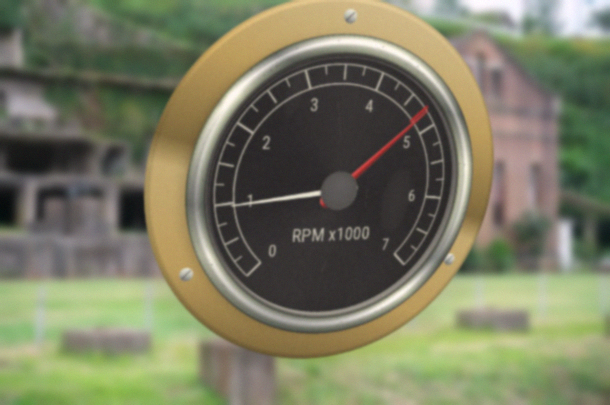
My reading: 4750 rpm
